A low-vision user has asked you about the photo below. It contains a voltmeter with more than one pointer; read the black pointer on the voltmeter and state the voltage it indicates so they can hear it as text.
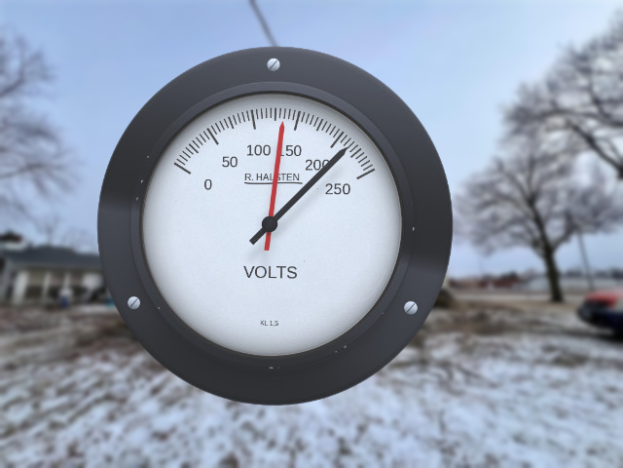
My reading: 215 V
